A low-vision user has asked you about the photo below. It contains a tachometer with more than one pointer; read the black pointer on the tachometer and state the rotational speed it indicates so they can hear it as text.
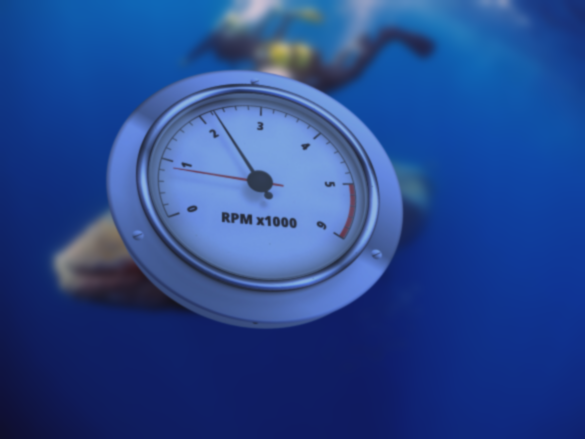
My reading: 2200 rpm
